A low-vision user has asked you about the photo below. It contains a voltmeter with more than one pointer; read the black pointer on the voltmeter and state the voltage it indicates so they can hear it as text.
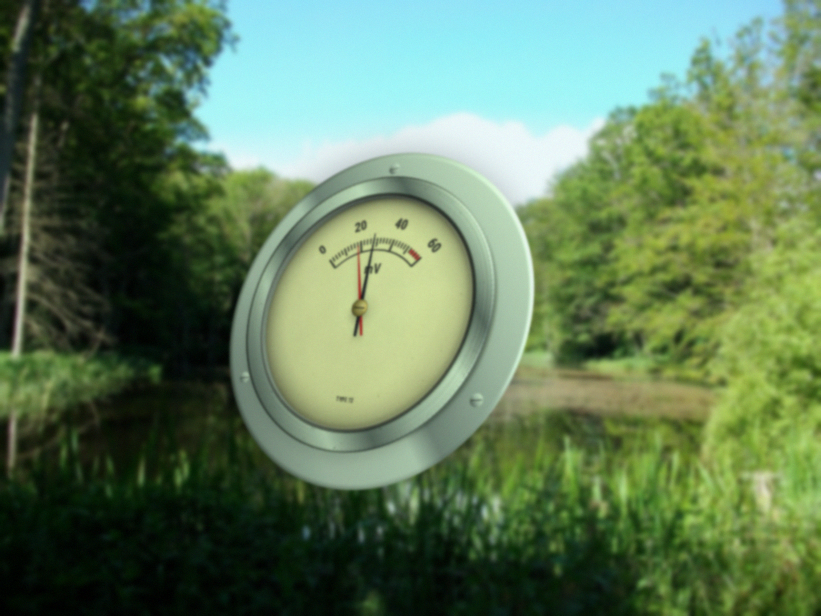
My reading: 30 mV
